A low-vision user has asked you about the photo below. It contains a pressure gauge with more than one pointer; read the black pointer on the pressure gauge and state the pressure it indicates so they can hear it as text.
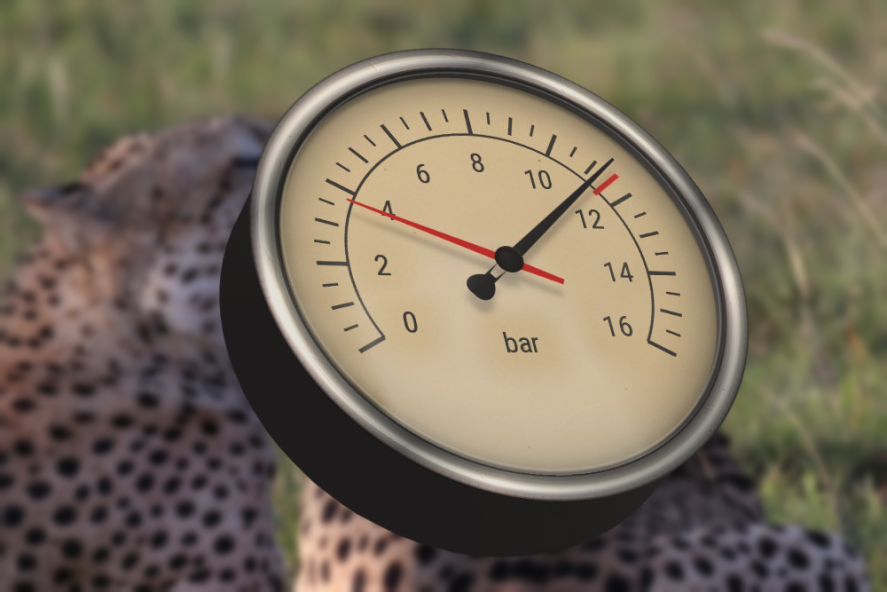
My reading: 11.25 bar
